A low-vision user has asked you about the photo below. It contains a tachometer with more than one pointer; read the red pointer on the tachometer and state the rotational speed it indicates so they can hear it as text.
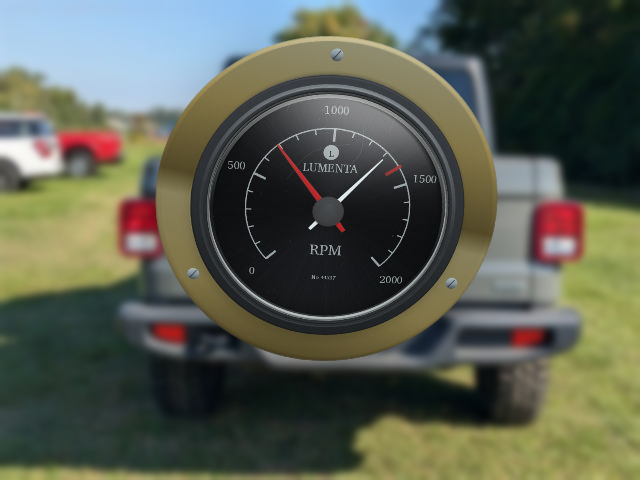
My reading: 700 rpm
